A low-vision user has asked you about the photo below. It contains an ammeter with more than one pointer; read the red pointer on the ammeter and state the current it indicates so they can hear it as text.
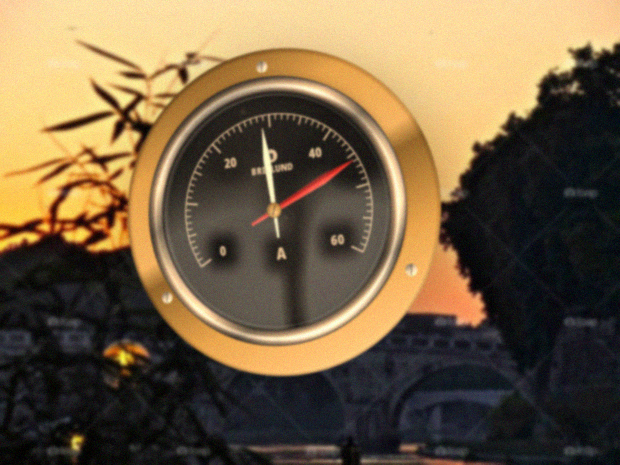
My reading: 46 A
